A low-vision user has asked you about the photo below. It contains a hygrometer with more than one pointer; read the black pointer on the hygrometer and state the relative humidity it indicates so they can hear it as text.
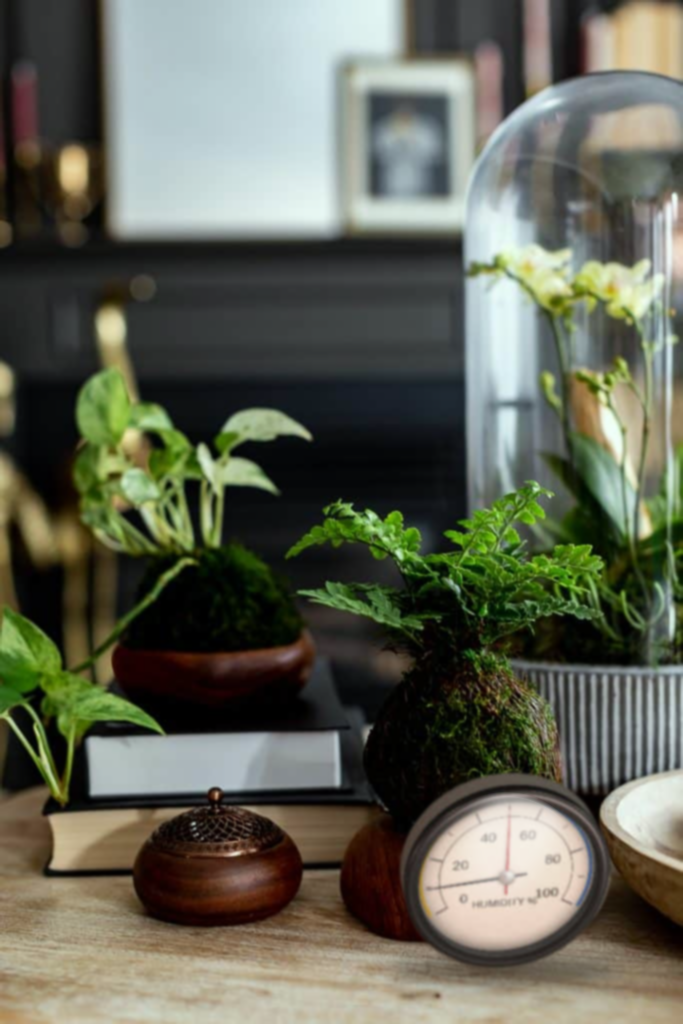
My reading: 10 %
